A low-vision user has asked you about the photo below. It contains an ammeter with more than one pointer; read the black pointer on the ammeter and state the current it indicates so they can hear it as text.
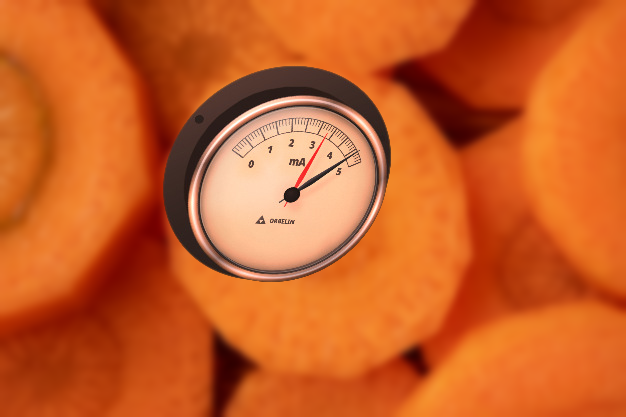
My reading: 4.5 mA
